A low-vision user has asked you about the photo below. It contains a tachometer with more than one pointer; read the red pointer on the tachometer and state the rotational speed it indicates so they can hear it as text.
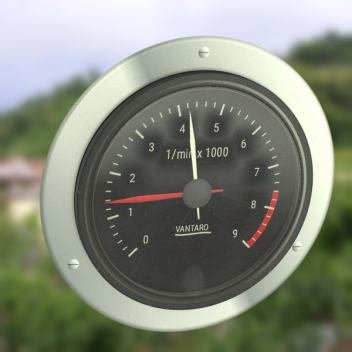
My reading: 1400 rpm
